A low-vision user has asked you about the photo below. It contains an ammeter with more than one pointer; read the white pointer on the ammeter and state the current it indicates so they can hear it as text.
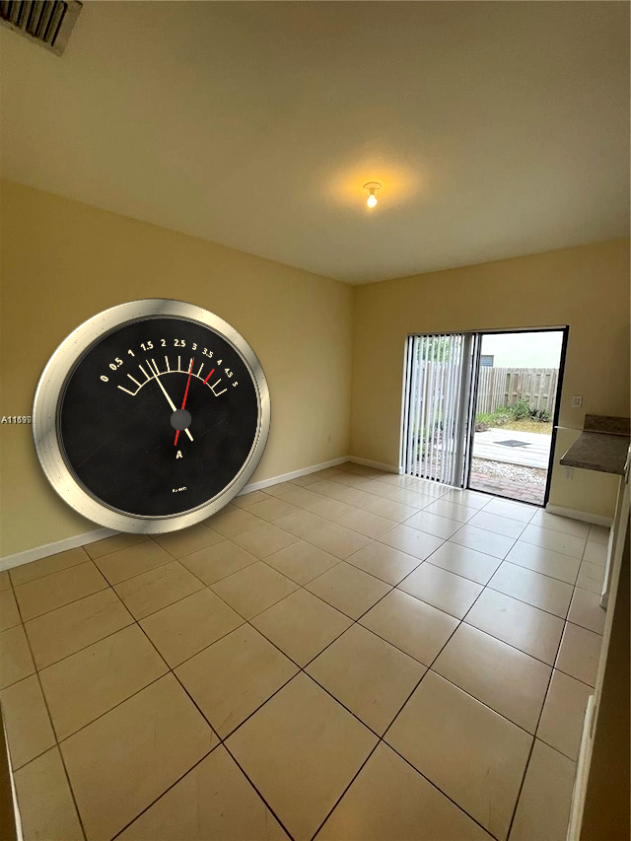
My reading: 1.25 A
